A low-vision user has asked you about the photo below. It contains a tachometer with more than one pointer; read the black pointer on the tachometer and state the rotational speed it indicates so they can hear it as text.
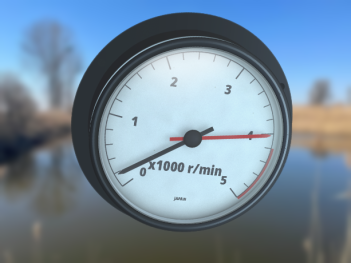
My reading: 200 rpm
